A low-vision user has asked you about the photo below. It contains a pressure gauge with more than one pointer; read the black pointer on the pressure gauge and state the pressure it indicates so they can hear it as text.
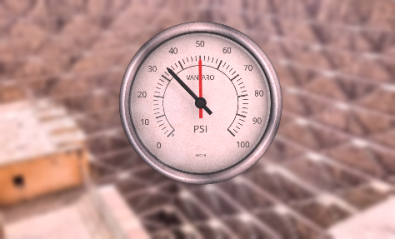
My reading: 34 psi
